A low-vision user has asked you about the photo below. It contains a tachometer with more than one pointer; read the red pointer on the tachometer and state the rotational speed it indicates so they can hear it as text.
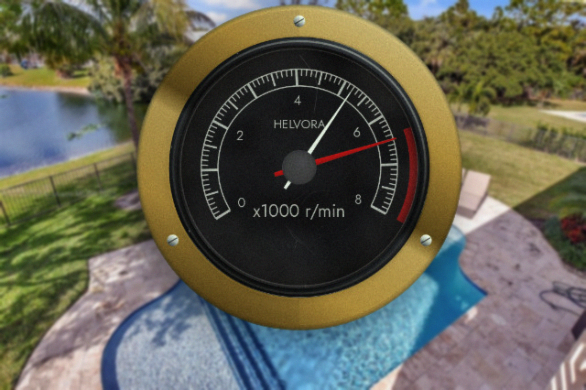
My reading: 6500 rpm
